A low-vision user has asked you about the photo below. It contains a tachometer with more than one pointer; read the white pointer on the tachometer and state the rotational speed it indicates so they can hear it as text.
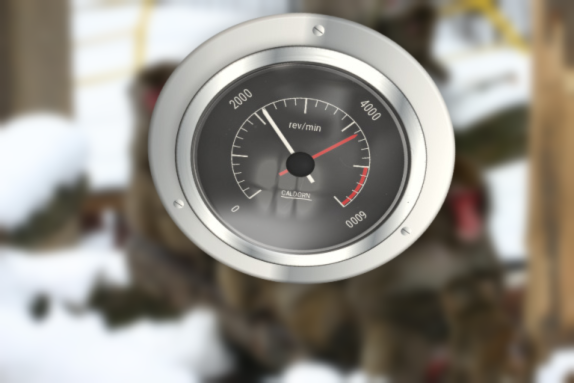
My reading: 2200 rpm
